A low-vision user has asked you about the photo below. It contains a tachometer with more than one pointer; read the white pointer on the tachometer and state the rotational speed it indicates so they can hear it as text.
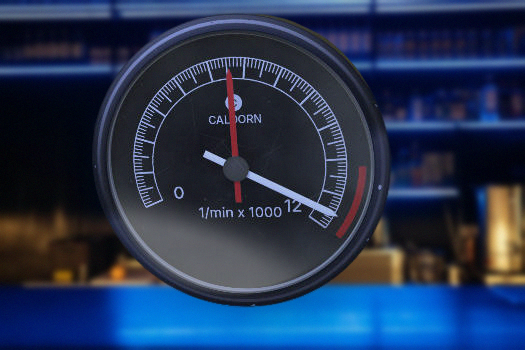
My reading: 11500 rpm
